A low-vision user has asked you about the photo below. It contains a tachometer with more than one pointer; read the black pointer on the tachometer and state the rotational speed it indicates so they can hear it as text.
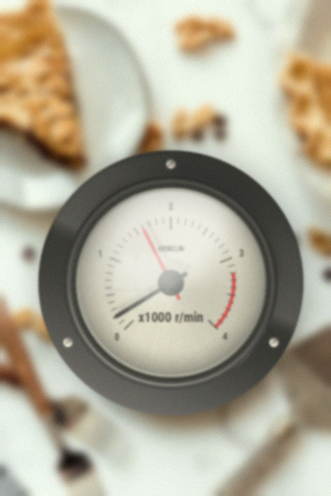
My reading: 200 rpm
